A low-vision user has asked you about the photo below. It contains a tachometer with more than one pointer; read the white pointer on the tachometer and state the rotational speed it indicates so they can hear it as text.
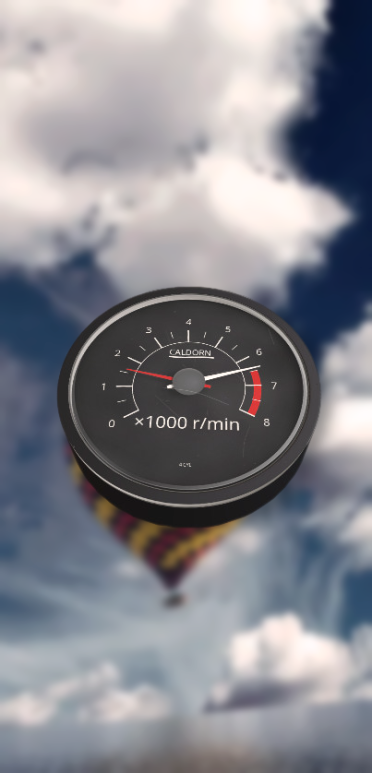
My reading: 6500 rpm
